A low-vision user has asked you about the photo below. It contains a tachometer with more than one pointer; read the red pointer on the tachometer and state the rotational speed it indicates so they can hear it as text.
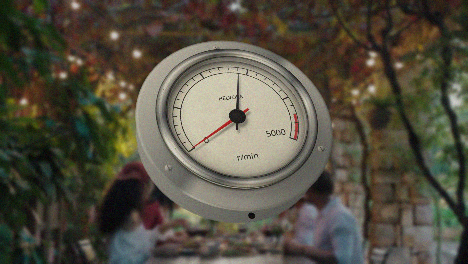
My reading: 0 rpm
